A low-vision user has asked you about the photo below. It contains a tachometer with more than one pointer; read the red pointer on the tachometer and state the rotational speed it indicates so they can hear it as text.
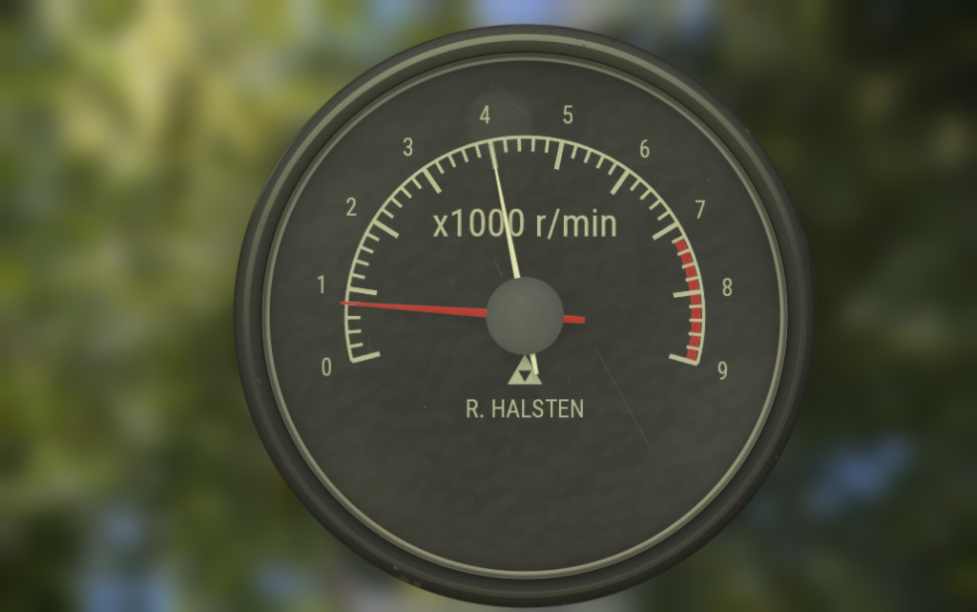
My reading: 800 rpm
